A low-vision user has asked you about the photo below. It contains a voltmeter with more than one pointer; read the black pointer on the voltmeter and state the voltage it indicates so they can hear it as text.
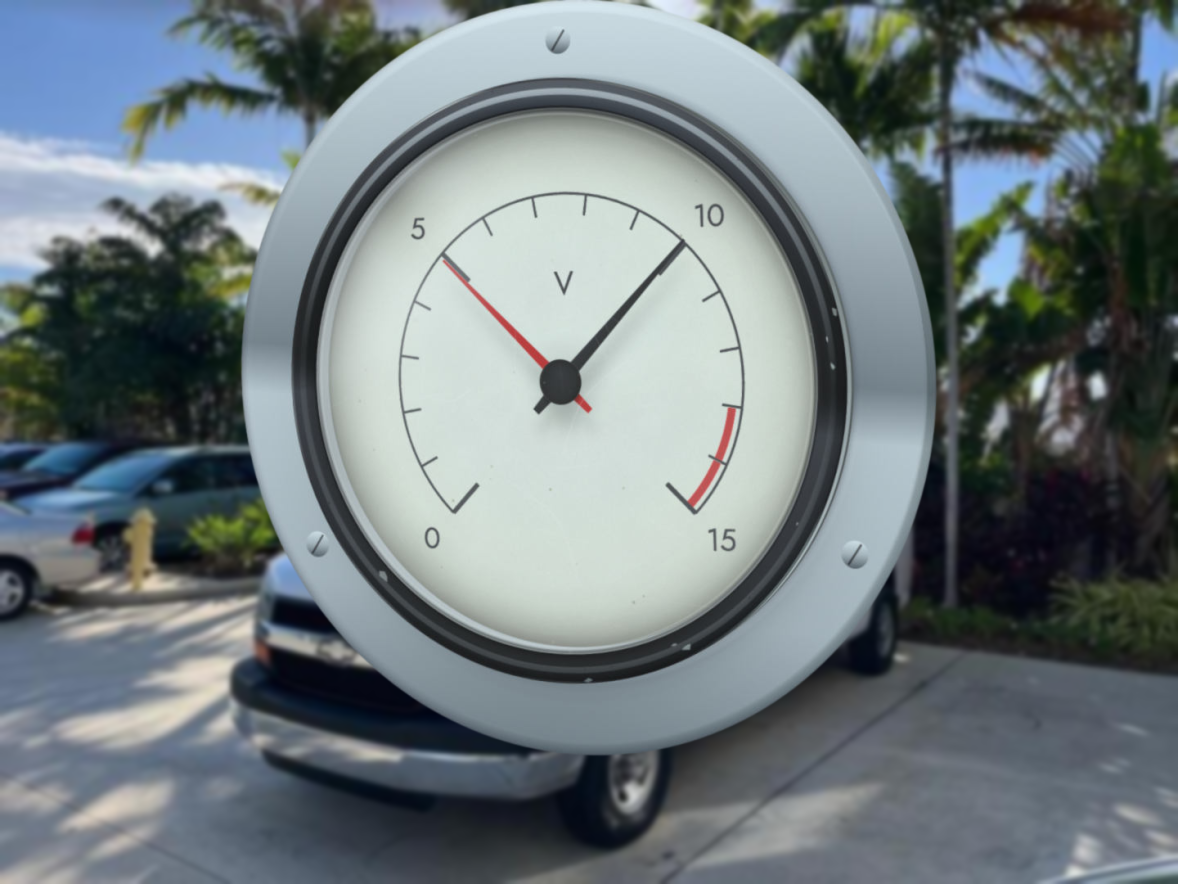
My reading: 10 V
